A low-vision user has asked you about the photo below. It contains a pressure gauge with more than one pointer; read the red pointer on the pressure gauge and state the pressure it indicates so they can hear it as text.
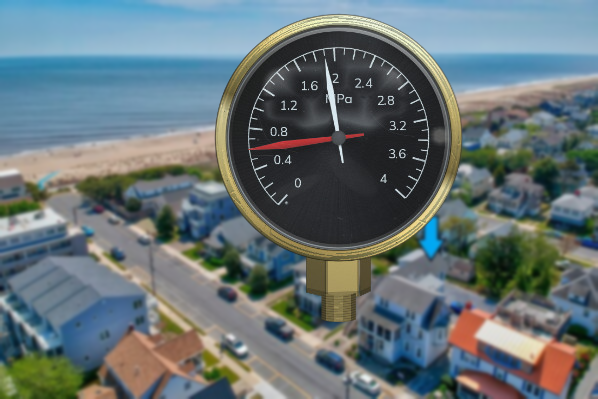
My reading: 0.6 MPa
